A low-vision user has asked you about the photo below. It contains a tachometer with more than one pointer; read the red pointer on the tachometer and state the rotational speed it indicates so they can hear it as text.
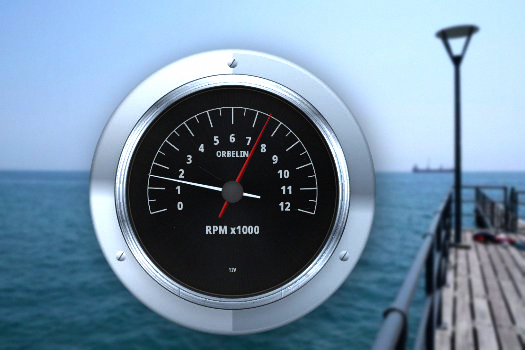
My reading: 7500 rpm
